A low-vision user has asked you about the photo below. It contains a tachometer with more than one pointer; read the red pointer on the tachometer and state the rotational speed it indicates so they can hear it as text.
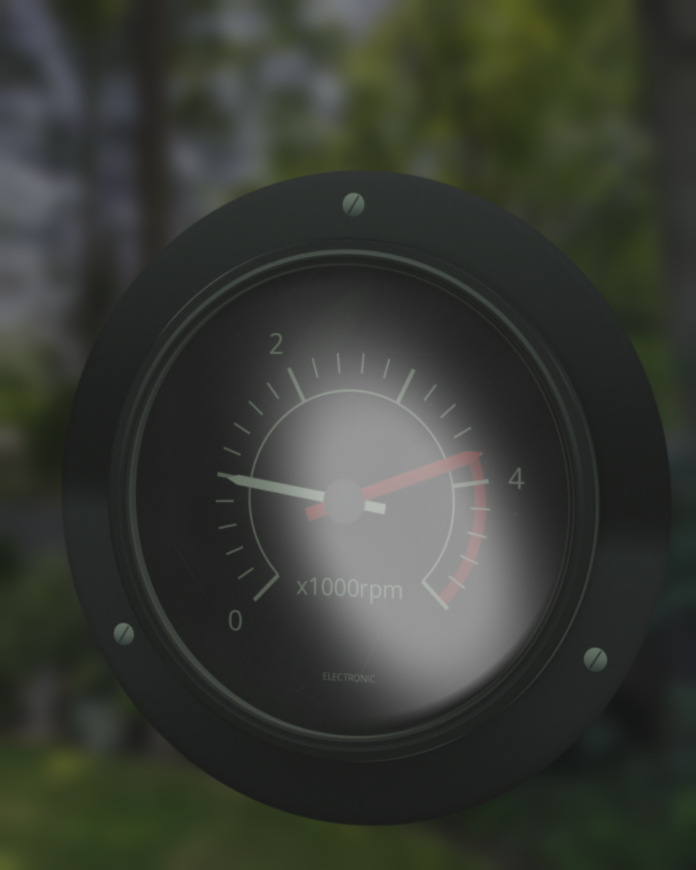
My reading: 3800 rpm
